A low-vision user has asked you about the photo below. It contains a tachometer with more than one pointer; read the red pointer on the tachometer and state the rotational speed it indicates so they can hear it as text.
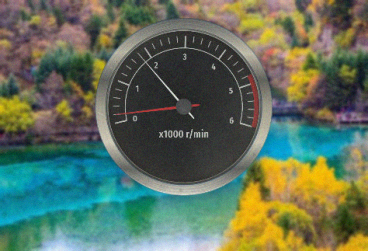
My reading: 200 rpm
